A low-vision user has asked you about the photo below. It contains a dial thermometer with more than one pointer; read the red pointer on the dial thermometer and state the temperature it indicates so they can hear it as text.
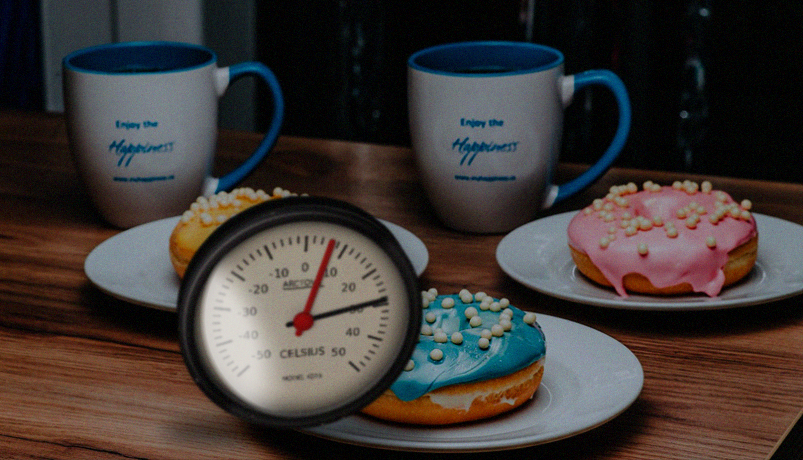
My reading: 6 °C
